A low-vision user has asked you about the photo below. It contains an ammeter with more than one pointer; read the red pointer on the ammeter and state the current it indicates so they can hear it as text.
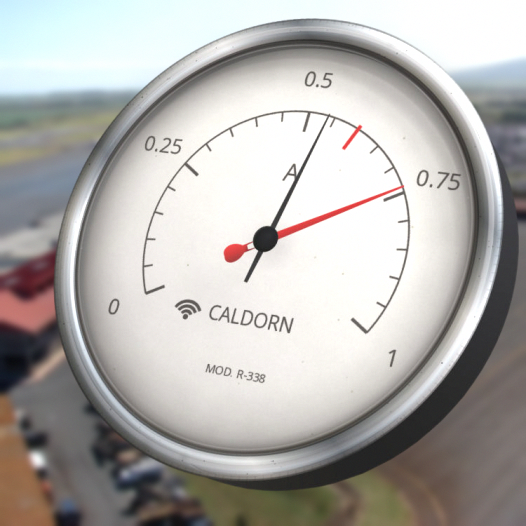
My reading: 0.75 A
